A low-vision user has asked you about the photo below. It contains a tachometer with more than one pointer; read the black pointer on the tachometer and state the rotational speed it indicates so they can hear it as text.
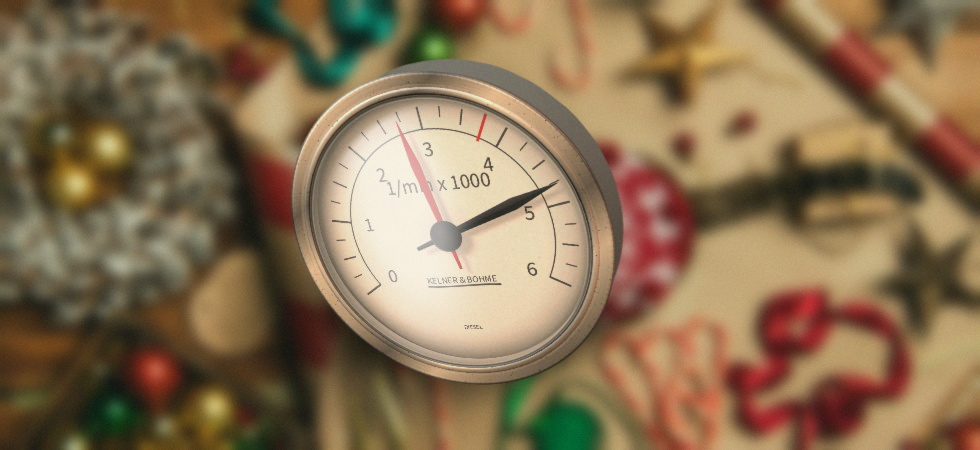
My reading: 4750 rpm
